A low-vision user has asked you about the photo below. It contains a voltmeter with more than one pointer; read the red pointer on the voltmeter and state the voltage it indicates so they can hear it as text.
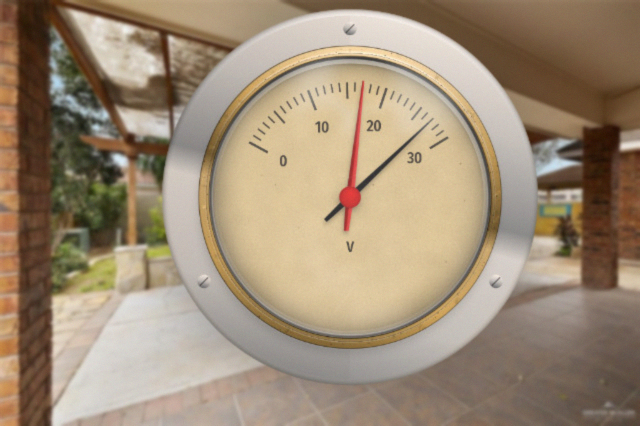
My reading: 17 V
